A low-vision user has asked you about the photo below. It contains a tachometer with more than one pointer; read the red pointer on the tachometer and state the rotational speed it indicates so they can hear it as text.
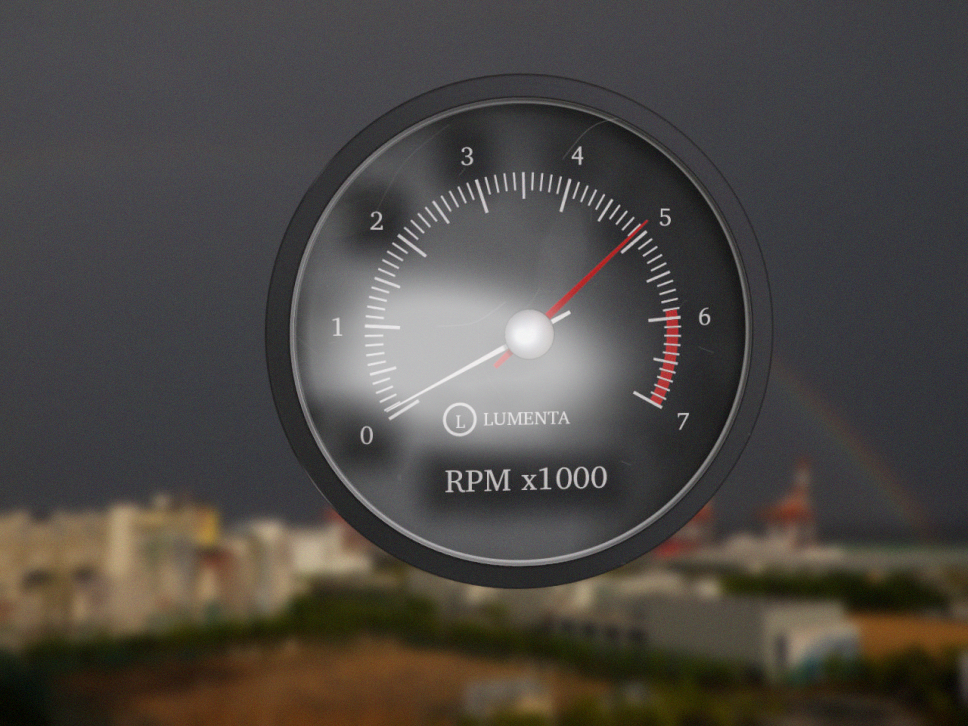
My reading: 4900 rpm
